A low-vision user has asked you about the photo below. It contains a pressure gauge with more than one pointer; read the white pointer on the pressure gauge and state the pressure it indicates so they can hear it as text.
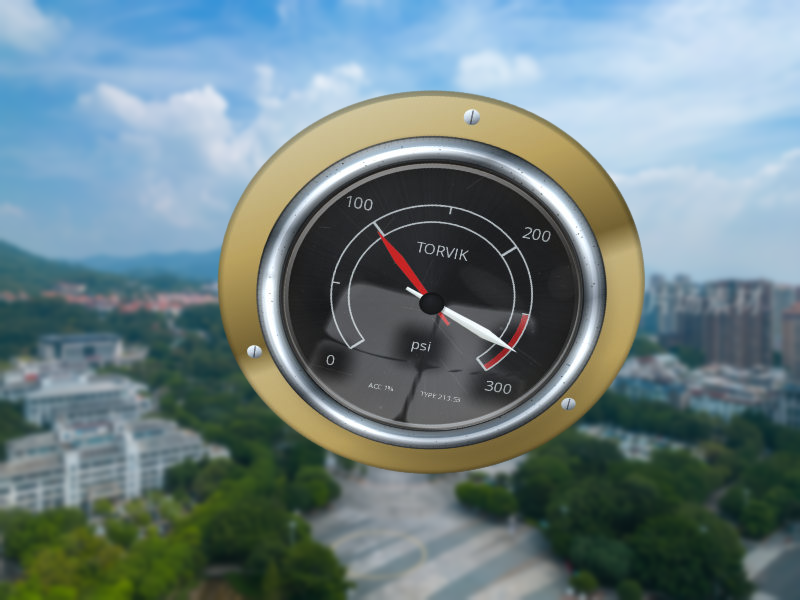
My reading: 275 psi
